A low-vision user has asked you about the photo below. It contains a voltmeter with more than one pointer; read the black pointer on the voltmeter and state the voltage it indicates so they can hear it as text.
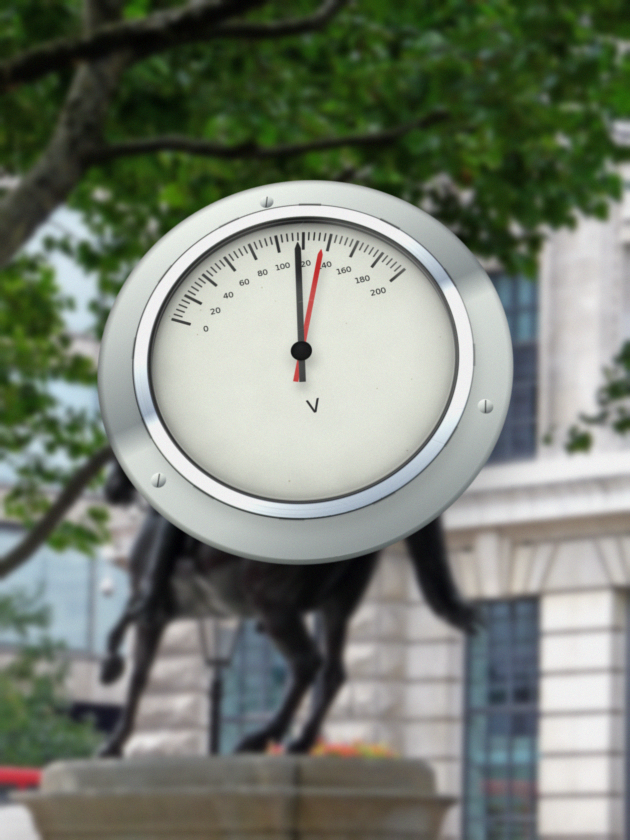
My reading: 116 V
